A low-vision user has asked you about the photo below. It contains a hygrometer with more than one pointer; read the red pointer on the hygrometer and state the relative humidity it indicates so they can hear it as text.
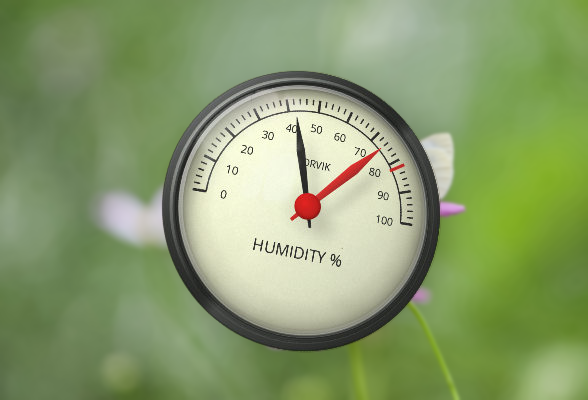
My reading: 74 %
